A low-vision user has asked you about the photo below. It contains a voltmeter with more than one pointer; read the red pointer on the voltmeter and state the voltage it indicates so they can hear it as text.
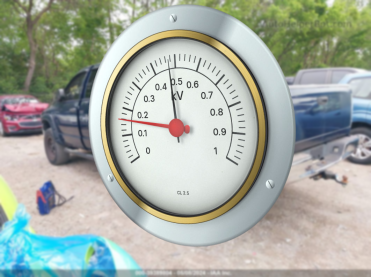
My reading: 0.16 kV
